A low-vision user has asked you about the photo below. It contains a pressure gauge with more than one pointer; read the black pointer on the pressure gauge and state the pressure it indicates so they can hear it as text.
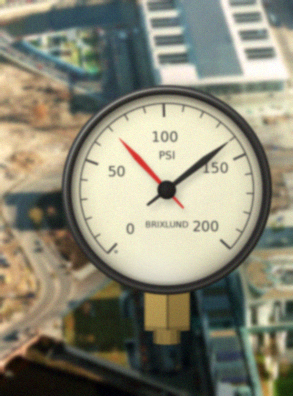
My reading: 140 psi
